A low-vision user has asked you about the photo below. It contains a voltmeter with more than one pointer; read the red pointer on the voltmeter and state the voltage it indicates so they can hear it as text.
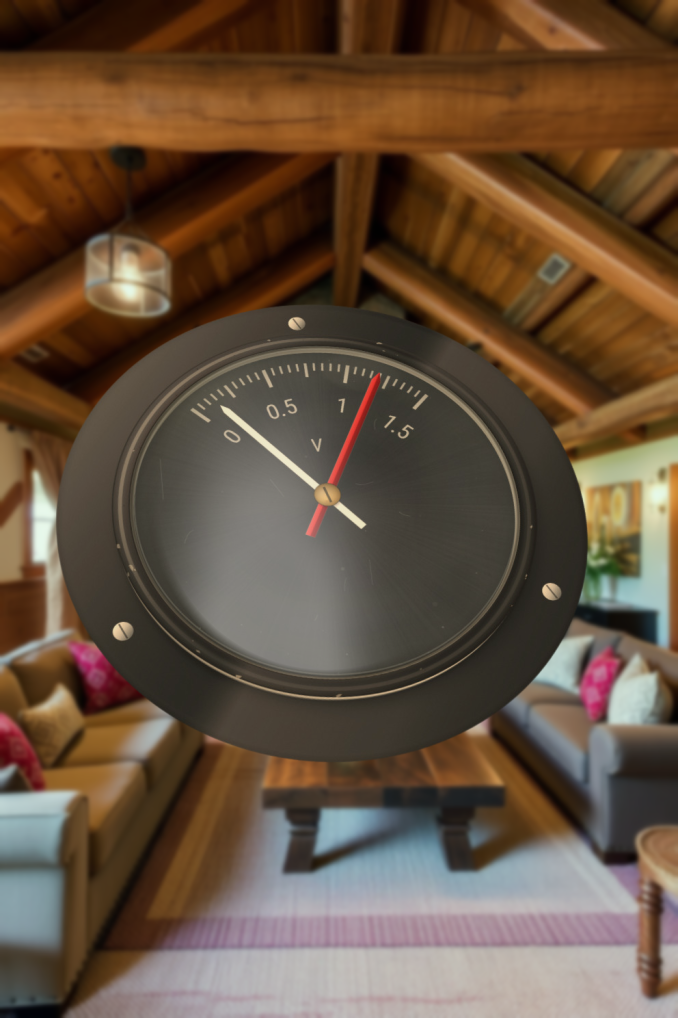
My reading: 1.2 V
